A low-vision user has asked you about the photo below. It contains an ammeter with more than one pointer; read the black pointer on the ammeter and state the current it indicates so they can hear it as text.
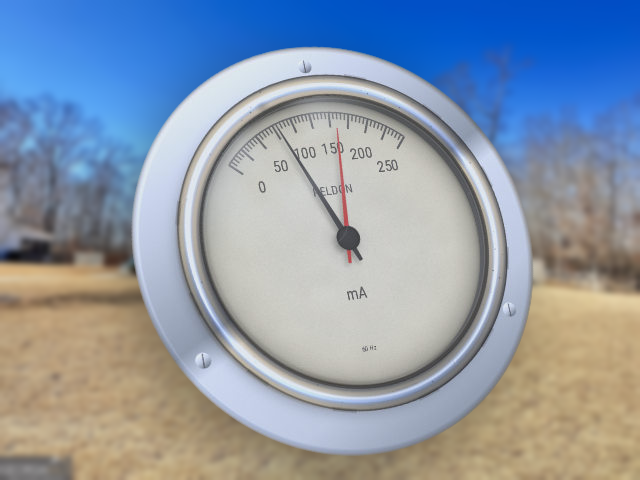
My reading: 75 mA
